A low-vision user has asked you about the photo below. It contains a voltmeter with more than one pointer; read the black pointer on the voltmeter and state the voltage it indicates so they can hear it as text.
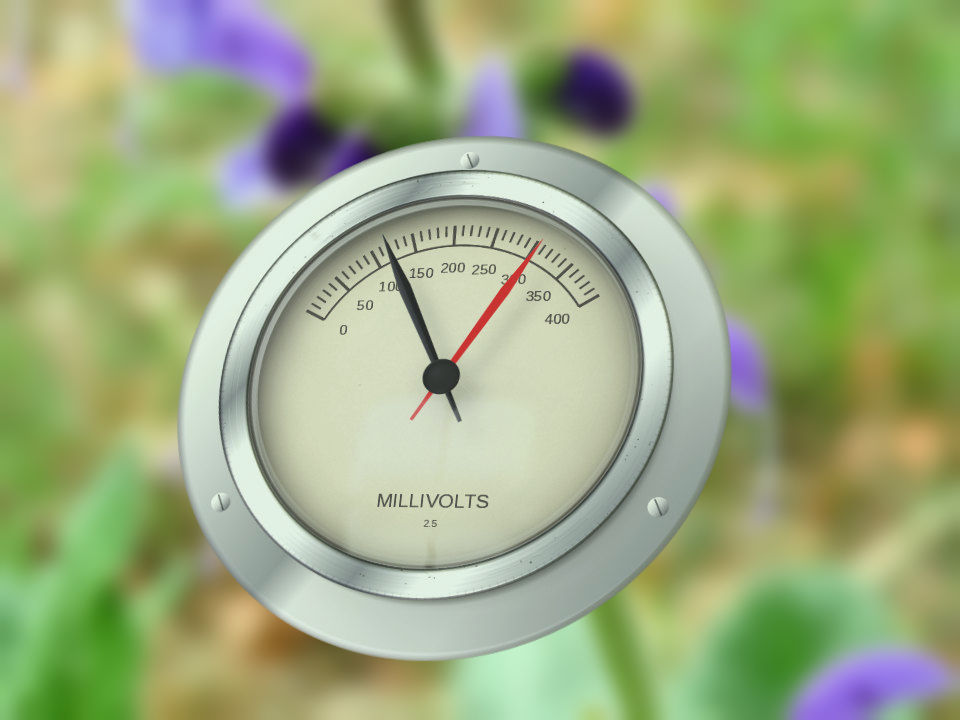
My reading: 120 mV
